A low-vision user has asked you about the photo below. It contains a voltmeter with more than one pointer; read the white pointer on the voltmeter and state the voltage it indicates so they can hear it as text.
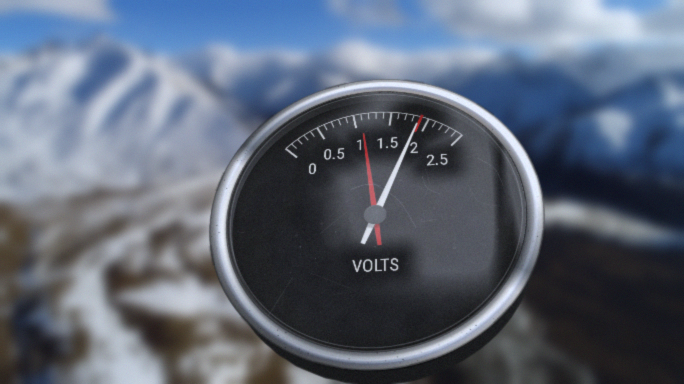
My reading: 1.9 V
